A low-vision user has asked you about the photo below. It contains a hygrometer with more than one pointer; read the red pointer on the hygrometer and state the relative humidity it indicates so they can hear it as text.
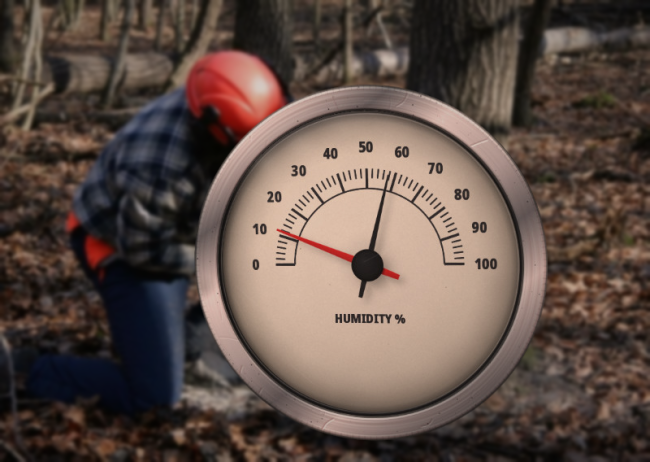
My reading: 12 %
